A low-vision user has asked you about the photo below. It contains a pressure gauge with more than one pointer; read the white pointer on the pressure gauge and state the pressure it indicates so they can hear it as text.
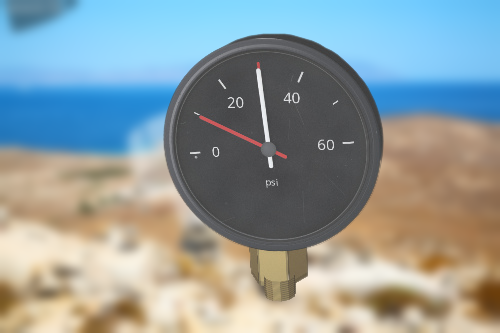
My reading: 30 psi
